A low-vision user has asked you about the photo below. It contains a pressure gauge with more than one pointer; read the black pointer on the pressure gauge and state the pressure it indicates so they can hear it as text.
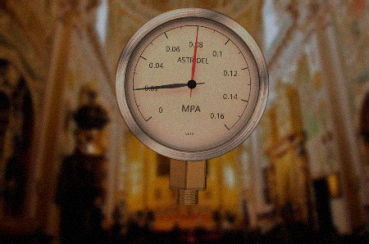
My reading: 0.02 MPa
